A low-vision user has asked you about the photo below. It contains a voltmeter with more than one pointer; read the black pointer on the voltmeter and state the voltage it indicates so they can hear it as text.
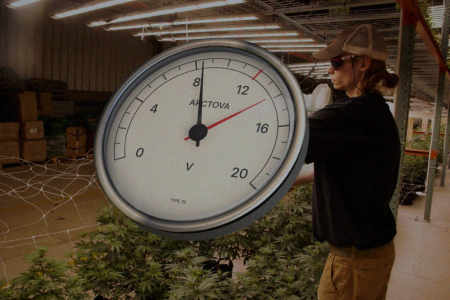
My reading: 8.5 V
